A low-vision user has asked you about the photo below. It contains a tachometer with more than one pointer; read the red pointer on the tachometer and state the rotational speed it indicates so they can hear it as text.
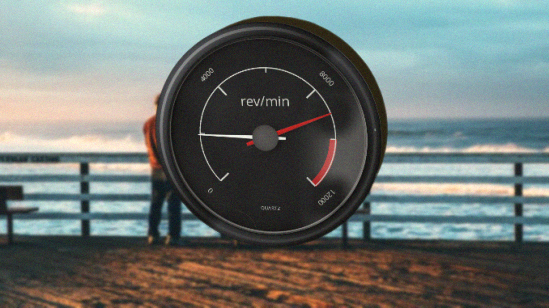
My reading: 9000 rpm
